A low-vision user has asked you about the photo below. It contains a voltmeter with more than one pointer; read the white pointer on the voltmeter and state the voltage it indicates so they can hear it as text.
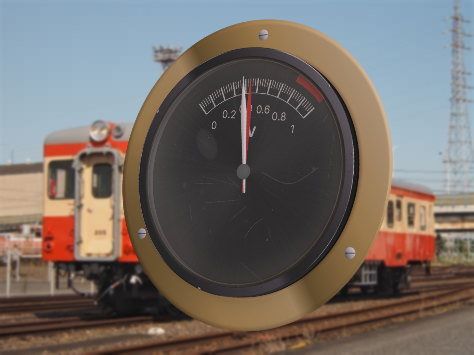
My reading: 0.4 V
